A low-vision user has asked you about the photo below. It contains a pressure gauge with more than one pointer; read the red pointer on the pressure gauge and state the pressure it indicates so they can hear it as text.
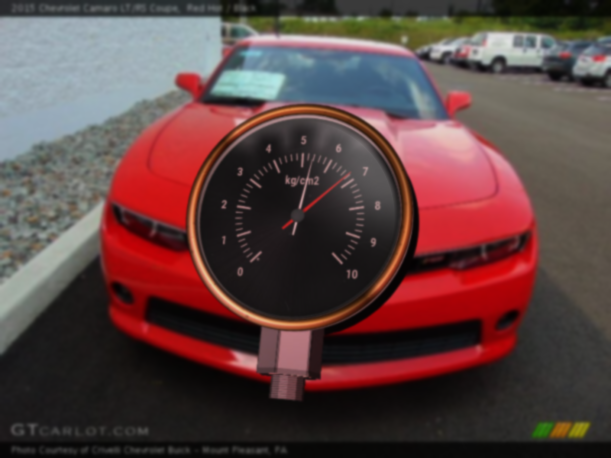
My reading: 6.8 kg/cm²
